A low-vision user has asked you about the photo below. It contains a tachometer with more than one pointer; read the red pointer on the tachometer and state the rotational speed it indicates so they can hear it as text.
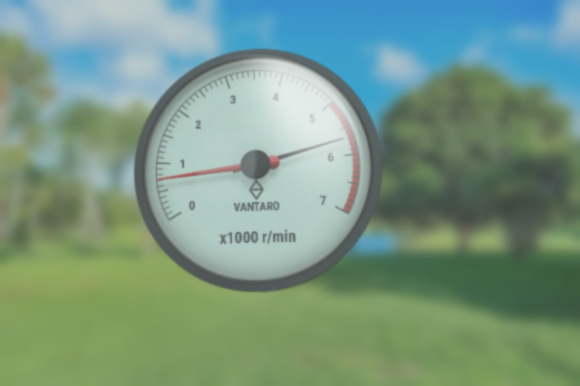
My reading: 700 rpm
